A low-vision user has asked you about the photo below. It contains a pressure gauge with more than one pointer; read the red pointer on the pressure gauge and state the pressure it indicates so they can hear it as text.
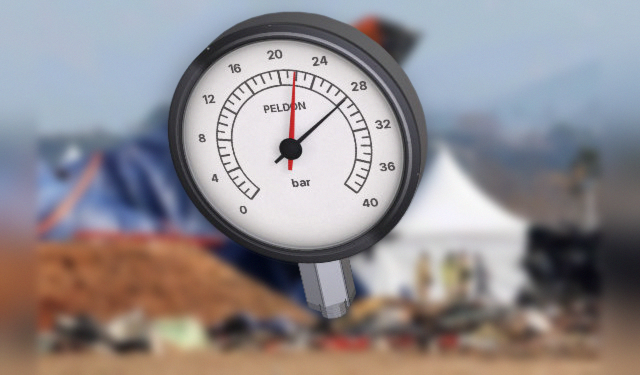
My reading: 22 bar
